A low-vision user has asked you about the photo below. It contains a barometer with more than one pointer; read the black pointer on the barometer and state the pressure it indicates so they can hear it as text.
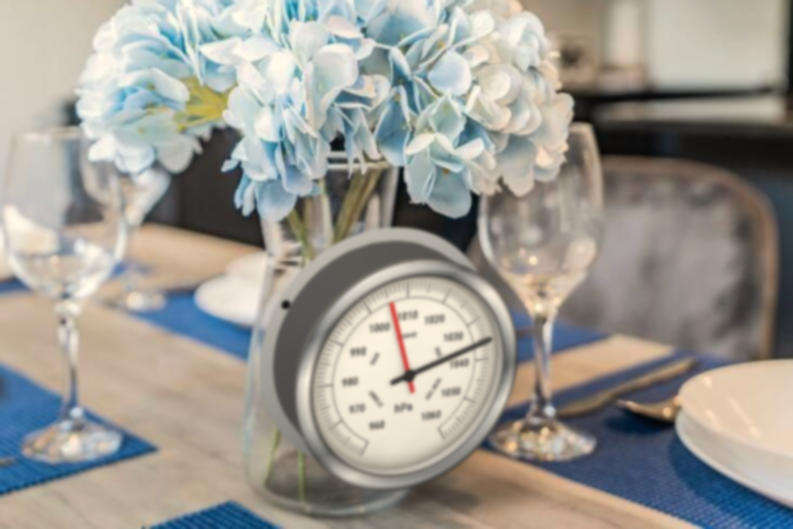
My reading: 1035 hPa
